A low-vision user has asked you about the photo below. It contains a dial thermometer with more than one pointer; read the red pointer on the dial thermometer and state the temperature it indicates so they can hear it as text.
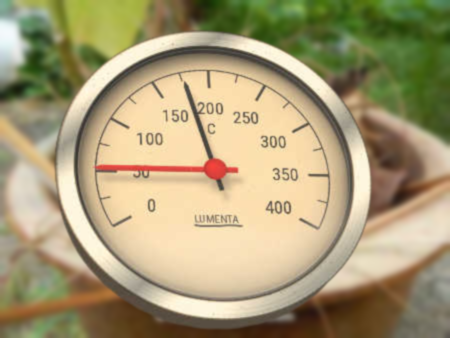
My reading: 50 °C
